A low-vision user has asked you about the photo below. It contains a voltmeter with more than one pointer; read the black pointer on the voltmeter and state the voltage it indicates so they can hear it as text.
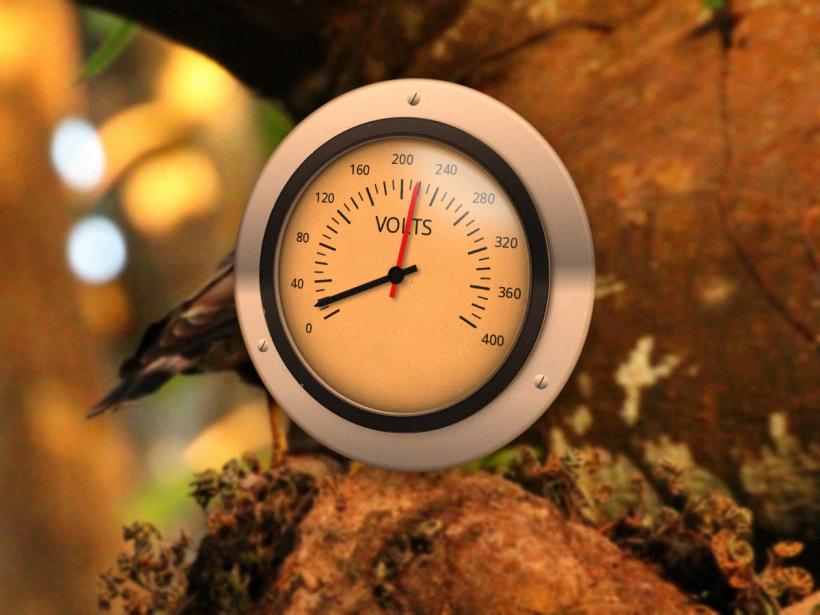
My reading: 15 V
